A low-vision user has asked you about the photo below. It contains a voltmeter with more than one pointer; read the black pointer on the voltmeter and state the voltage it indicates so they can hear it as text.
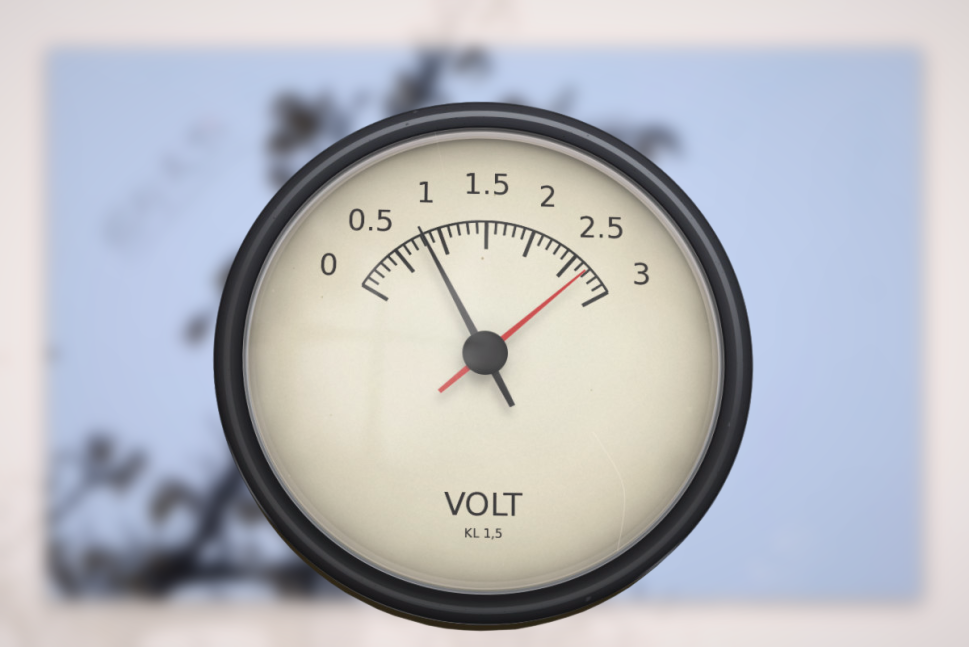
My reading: 0.8 V
